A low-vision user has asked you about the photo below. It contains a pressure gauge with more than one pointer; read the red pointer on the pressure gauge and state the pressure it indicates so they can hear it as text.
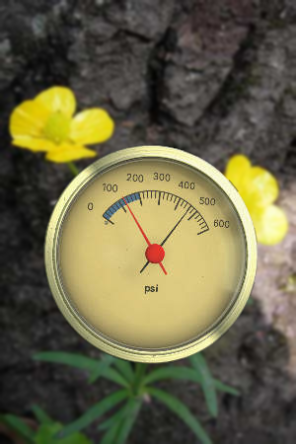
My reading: 120 psi
